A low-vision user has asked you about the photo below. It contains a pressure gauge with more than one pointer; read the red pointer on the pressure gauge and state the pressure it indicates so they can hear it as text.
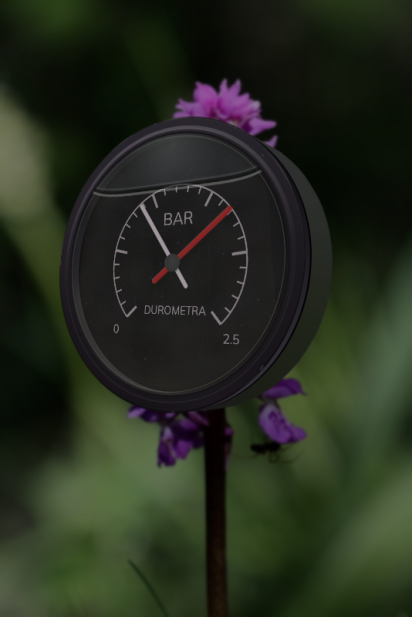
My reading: 1.7 bar
